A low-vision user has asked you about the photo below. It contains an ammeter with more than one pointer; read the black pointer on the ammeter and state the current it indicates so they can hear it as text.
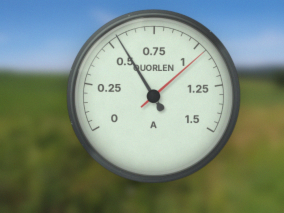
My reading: 0.55 A
